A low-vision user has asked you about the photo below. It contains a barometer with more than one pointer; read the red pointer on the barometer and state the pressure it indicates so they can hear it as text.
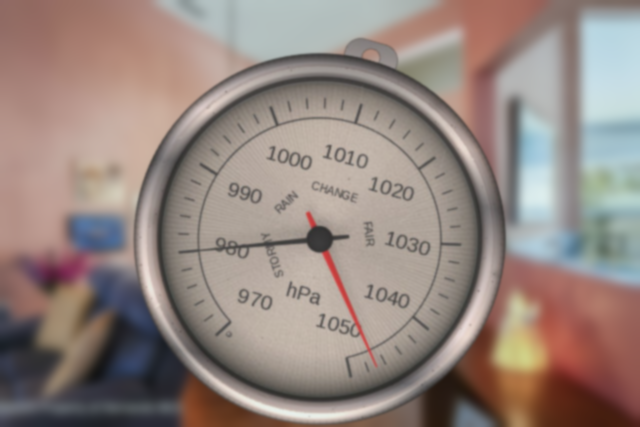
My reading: 1047 hPa
